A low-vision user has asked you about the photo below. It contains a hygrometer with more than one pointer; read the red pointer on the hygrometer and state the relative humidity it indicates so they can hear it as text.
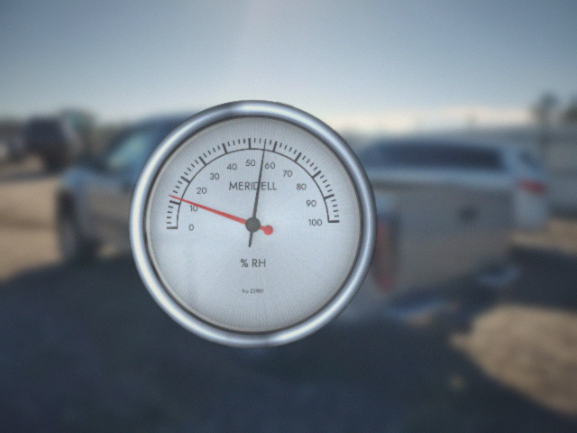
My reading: 12 %
